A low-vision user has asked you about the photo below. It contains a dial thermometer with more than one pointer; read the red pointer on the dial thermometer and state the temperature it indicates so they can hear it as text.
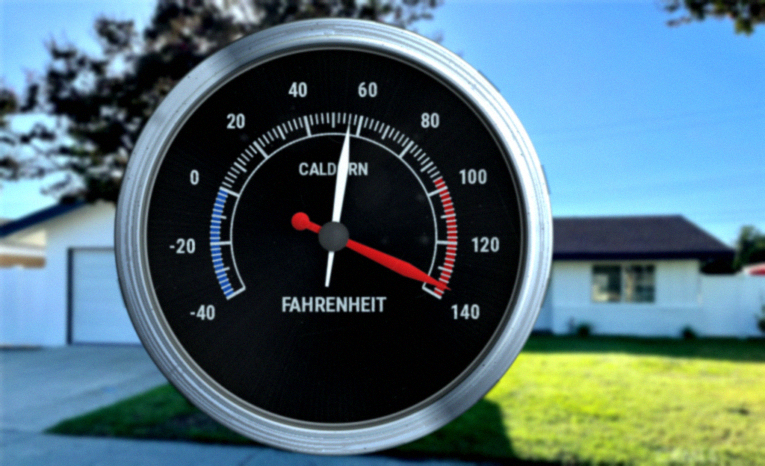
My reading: 136 °F
